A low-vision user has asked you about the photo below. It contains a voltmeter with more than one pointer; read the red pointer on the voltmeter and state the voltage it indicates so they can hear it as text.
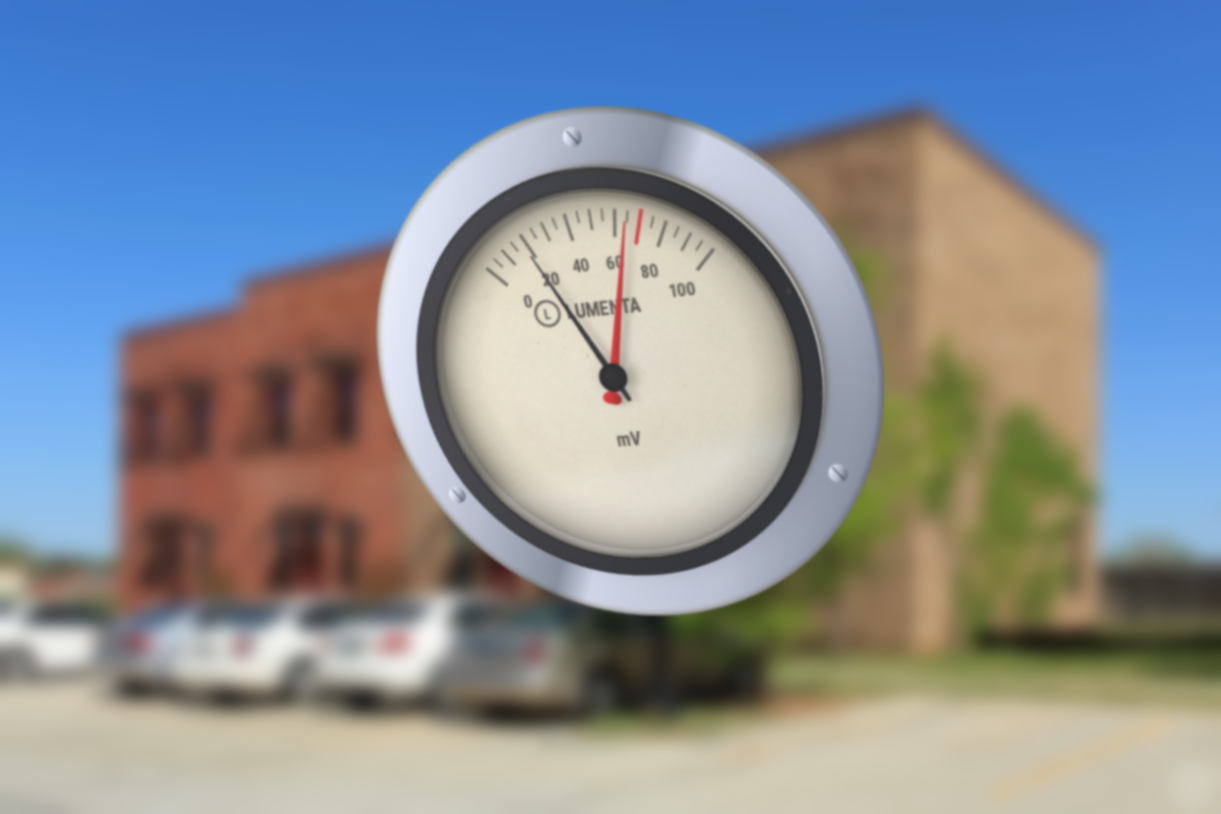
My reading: 65 mV
